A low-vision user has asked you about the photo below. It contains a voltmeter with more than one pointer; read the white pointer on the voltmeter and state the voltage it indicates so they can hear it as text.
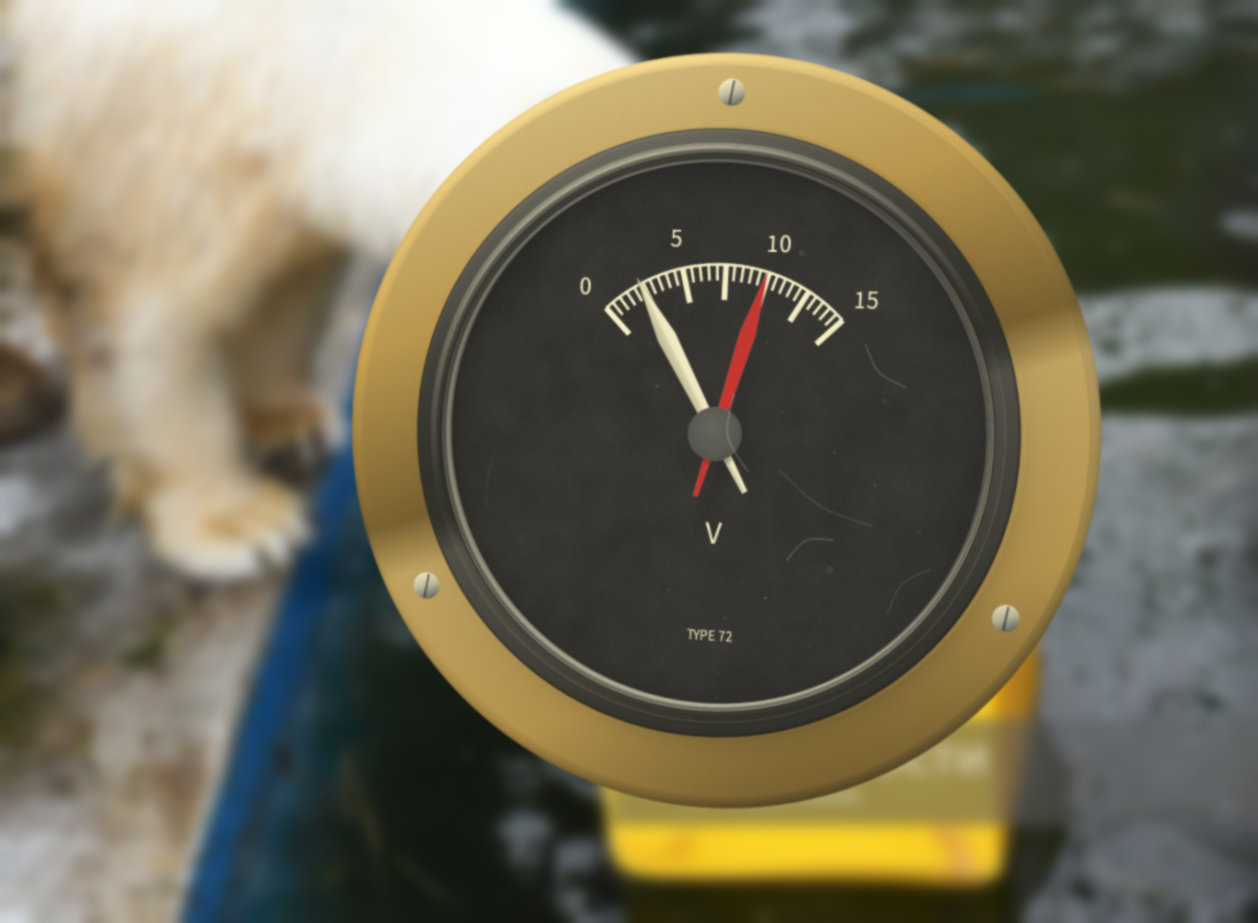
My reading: 2.5 V
